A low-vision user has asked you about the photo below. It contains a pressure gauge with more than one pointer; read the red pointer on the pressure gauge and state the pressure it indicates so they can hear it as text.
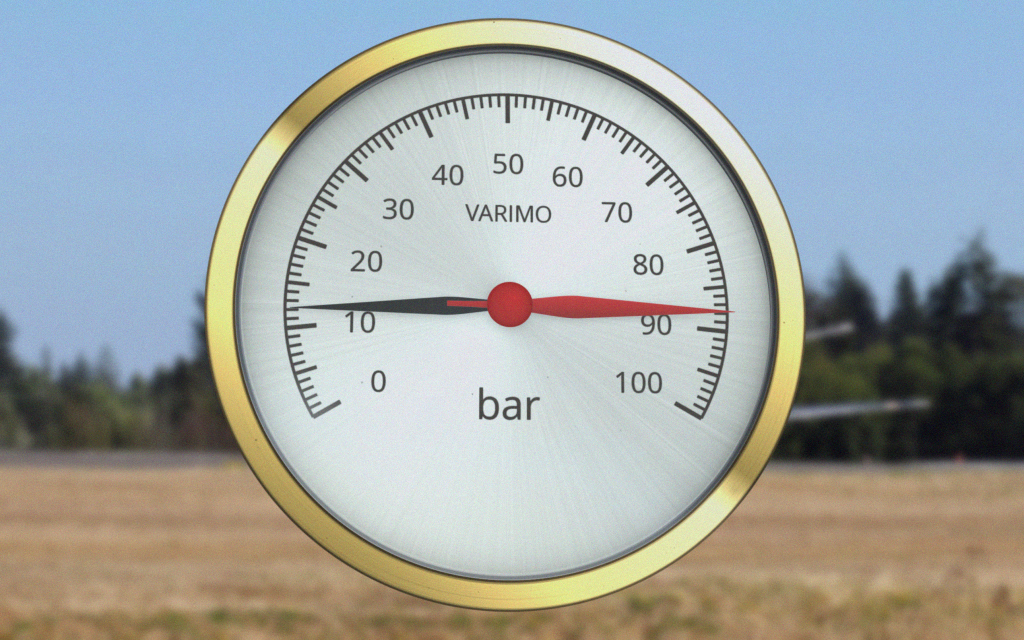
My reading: 88 bar
